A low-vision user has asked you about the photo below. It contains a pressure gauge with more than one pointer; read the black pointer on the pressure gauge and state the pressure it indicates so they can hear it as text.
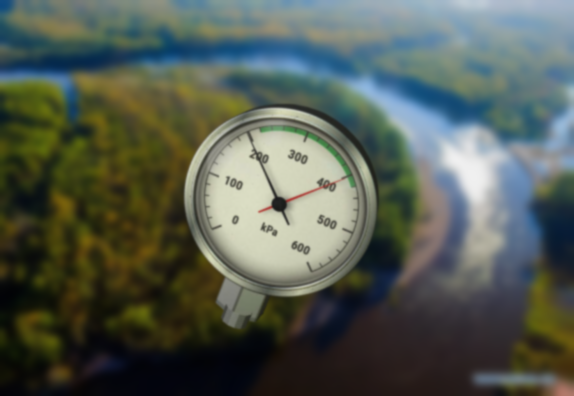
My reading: 200 kPa
